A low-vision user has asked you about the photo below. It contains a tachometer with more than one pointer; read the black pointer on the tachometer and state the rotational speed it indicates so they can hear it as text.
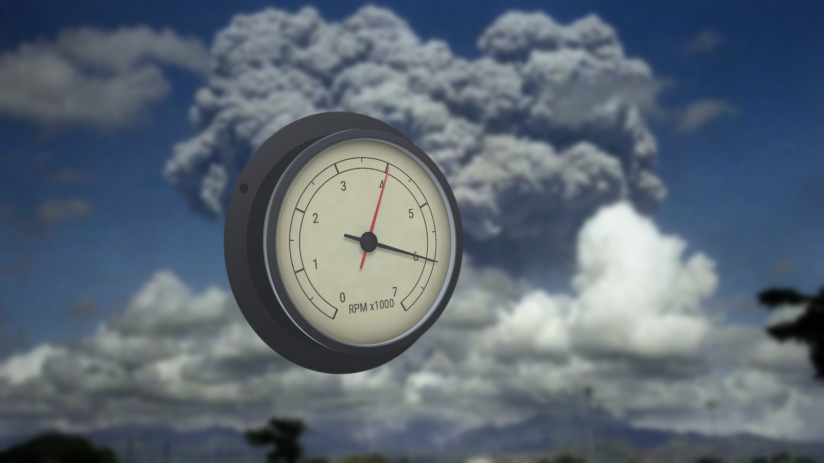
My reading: 6000 rpm
